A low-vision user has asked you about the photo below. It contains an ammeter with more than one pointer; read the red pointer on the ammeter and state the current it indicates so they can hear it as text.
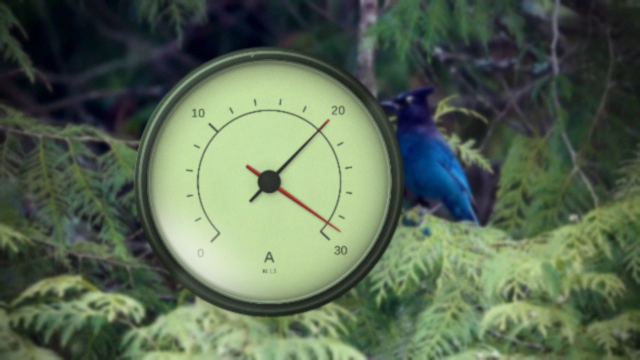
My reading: 29 A
